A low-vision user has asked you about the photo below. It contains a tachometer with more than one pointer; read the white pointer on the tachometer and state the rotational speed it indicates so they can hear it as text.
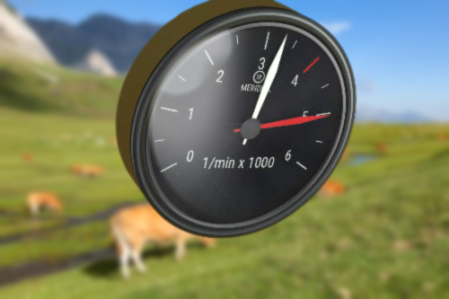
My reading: 3250 rpm
